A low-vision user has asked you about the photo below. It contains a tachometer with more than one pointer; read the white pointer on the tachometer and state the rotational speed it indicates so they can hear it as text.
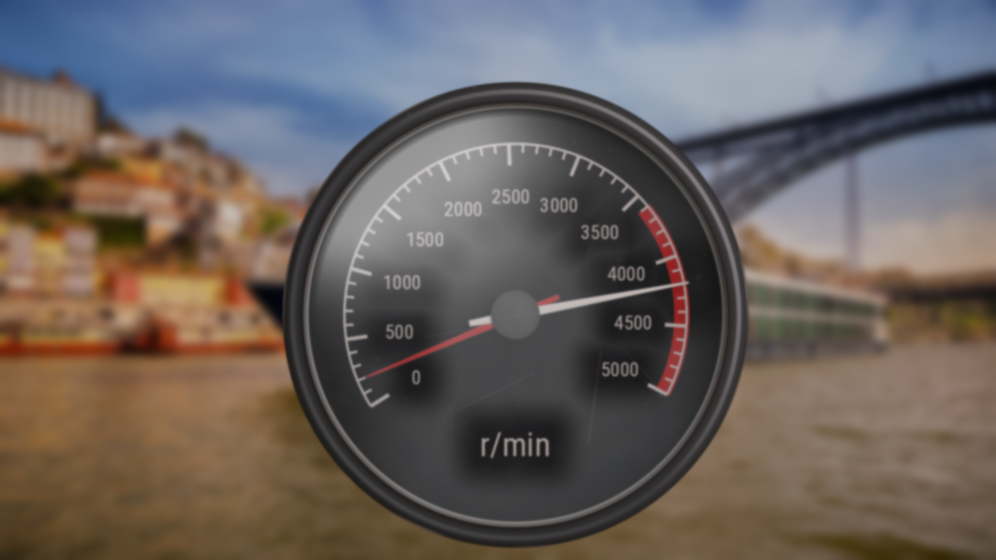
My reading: 4200 rpm
